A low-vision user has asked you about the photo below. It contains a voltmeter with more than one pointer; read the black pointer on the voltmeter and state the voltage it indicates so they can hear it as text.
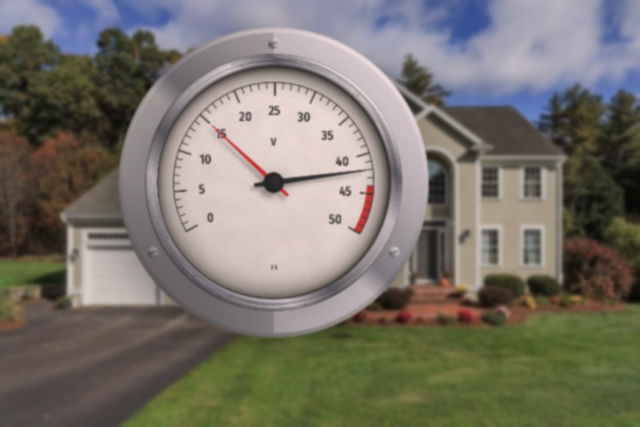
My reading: 42 V
